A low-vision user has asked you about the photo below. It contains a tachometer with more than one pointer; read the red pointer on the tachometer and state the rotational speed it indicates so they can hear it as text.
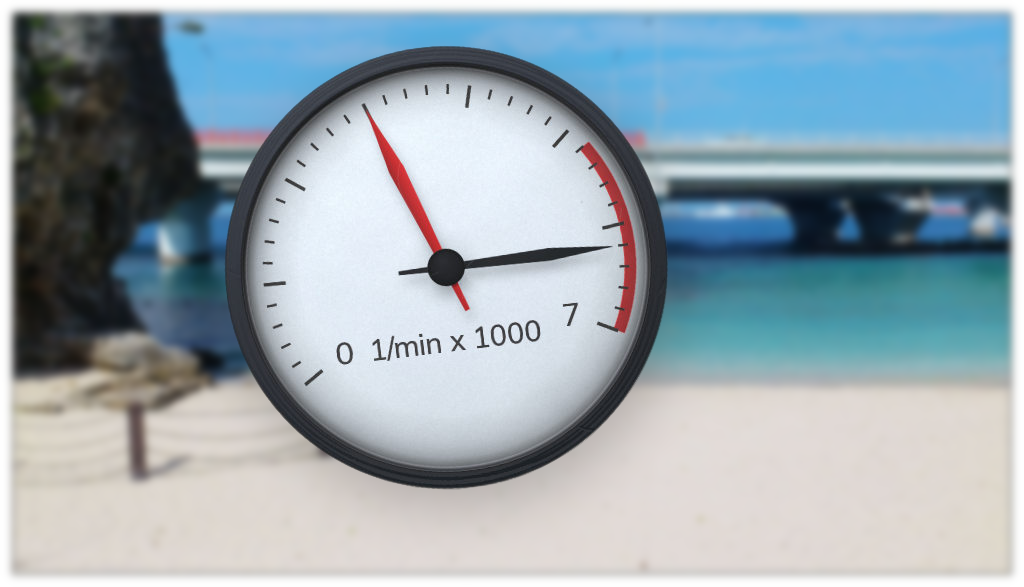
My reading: 3000 rpm
